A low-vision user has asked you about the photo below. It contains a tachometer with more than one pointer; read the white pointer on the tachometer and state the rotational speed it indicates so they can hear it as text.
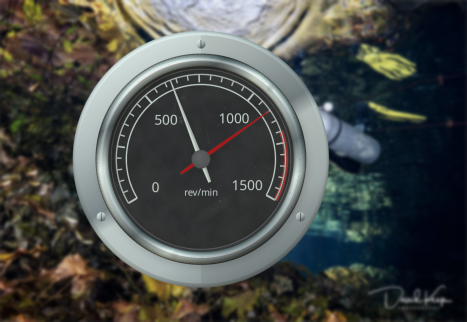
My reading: 625 rpm
